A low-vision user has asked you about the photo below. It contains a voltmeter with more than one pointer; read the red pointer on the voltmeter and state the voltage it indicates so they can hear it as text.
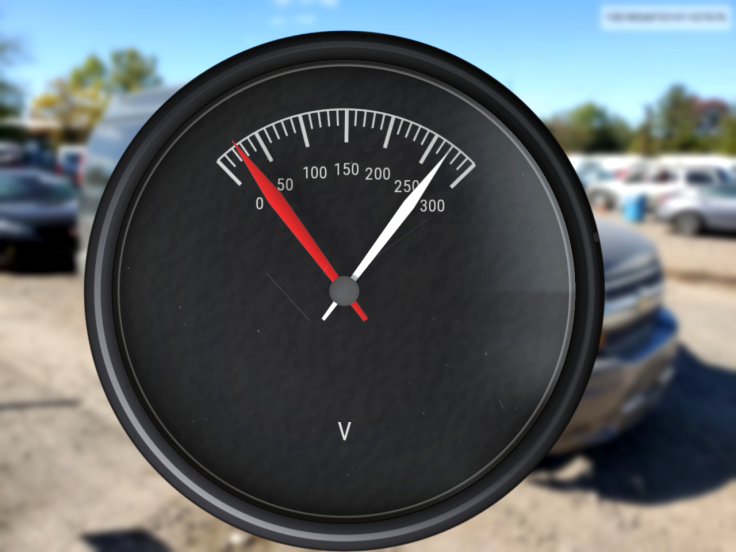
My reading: 25 V
